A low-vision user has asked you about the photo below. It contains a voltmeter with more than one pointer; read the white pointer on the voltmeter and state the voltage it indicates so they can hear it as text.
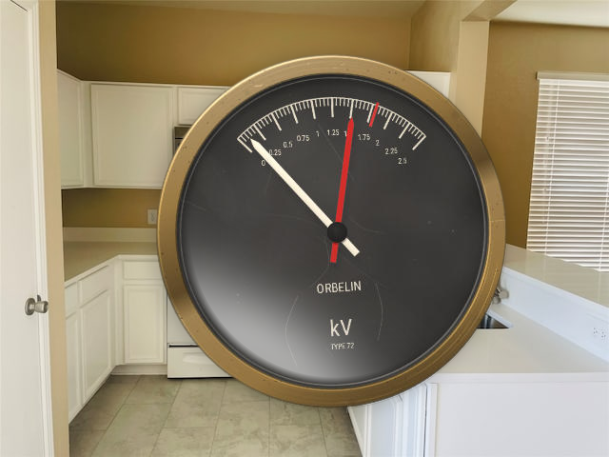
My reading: 0.1 kV
